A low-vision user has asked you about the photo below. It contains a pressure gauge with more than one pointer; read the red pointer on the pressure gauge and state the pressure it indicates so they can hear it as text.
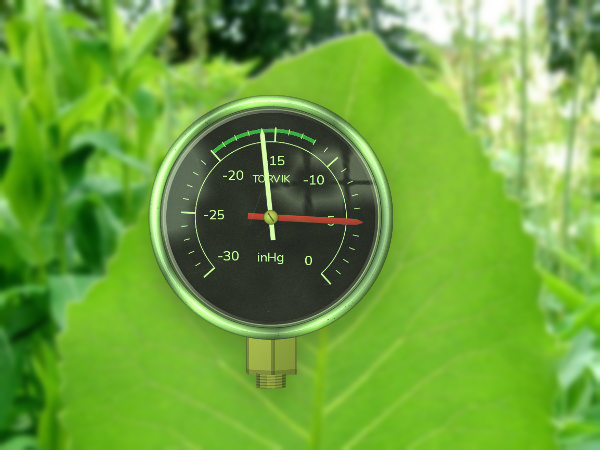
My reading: -5 inHg
